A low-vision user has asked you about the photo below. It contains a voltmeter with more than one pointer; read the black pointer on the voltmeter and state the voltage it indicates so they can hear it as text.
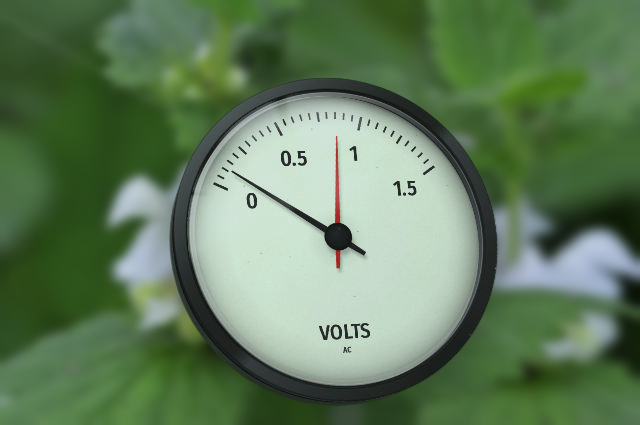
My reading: 0.1 V
